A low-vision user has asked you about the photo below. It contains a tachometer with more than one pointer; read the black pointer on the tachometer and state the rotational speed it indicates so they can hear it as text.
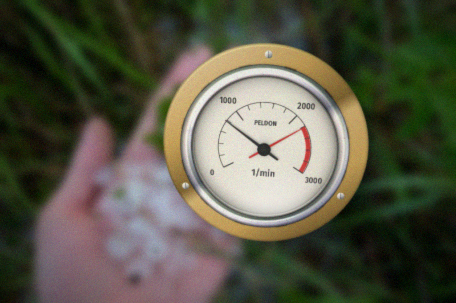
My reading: 800 rpm
